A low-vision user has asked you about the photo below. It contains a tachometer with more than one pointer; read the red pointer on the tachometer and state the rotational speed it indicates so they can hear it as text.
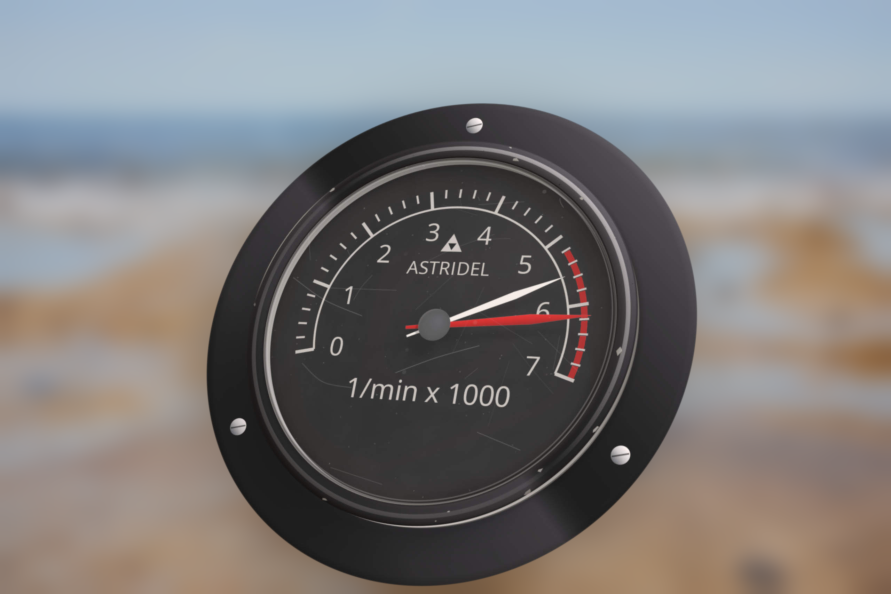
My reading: 6200 rpm
